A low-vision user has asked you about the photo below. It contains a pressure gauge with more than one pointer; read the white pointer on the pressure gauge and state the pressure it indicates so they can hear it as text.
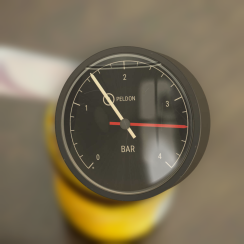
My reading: 1.5 bar
